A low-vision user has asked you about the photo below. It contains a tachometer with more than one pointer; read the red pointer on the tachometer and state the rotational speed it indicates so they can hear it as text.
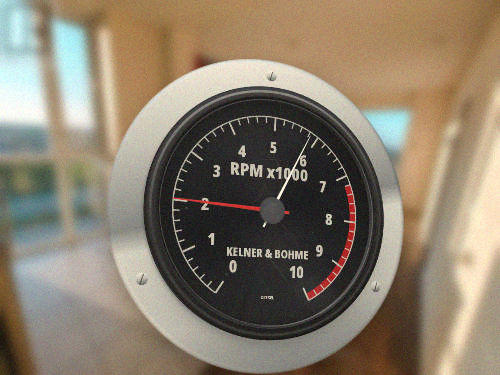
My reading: 2000 rpm
